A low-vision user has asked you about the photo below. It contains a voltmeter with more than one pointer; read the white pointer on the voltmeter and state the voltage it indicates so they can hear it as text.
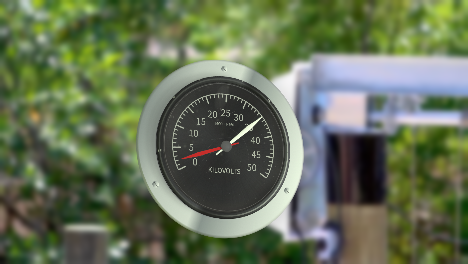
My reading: 35 kV
